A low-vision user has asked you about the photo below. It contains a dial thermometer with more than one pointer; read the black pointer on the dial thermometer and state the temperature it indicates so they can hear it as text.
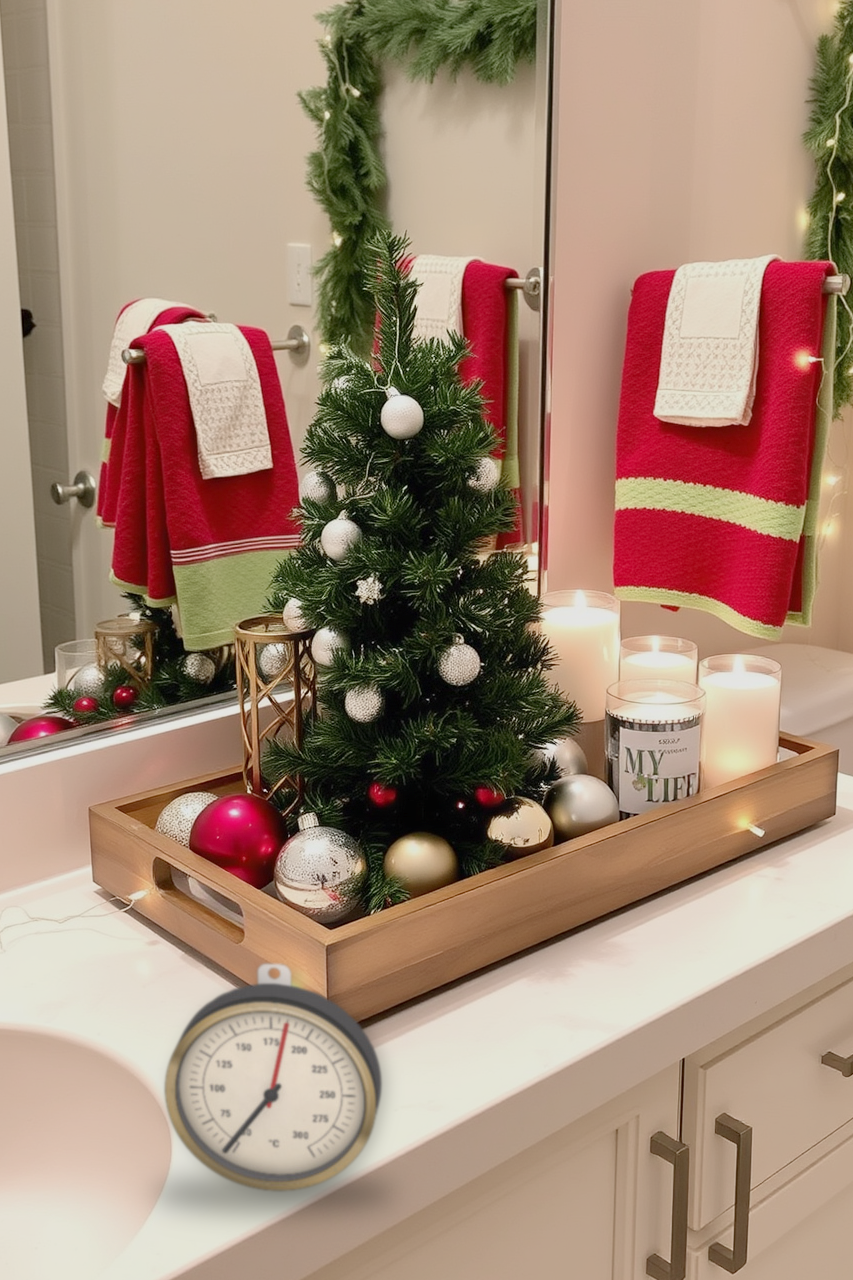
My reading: 55 °C
